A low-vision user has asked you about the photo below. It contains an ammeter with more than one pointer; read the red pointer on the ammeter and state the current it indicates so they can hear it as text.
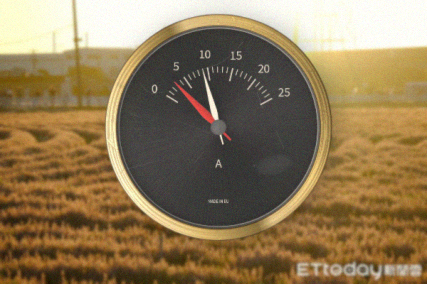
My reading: 3 A
